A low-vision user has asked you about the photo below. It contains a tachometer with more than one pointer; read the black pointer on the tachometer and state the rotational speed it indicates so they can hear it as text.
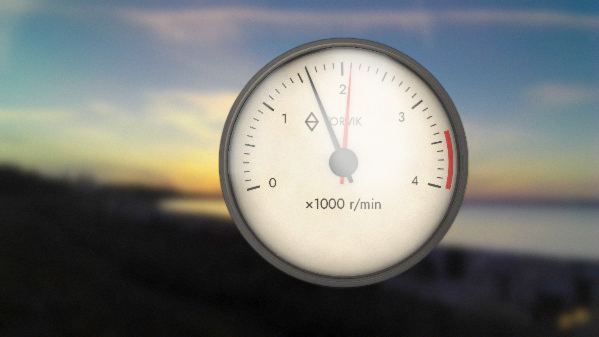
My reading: 1600 rpm
